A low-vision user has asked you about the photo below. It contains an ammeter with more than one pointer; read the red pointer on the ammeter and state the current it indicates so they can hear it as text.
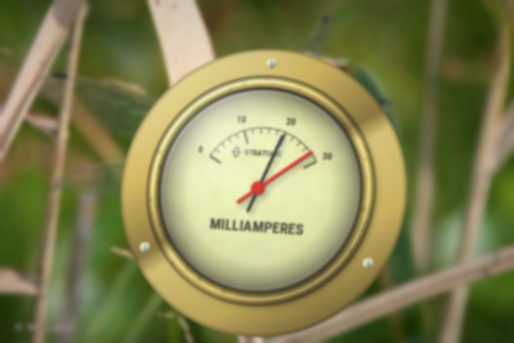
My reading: 28 mA
